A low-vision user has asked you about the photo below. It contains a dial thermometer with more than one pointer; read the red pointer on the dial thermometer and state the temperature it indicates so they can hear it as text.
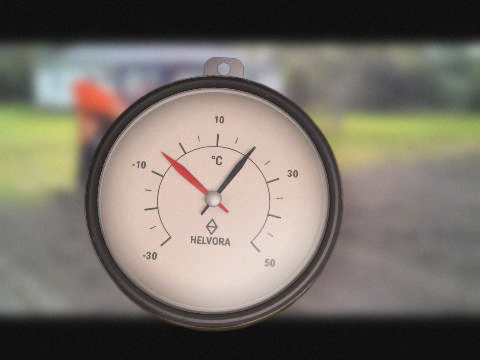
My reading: -5 °C
